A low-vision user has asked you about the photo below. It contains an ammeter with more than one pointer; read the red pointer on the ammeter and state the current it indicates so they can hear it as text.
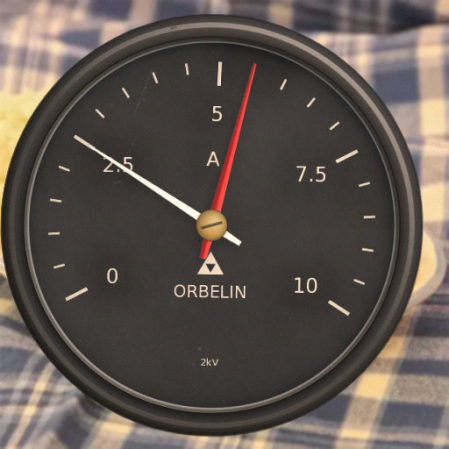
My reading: 5.5 A
